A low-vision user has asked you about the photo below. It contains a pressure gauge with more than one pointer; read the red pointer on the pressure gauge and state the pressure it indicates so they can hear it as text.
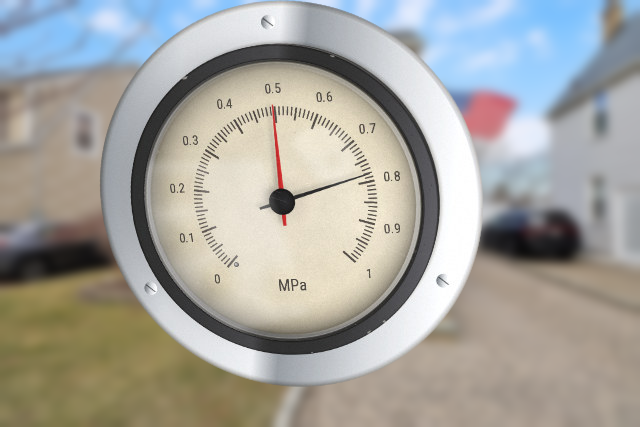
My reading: 0.5 MPa
